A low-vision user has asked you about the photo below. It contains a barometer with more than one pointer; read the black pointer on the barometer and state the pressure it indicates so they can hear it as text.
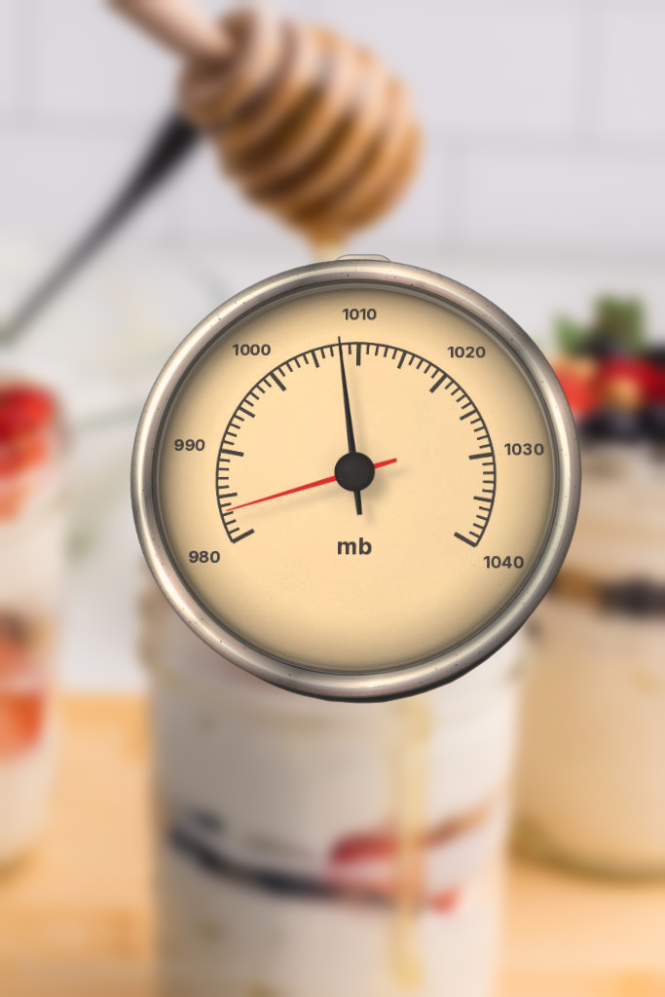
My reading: 1008 mbar
